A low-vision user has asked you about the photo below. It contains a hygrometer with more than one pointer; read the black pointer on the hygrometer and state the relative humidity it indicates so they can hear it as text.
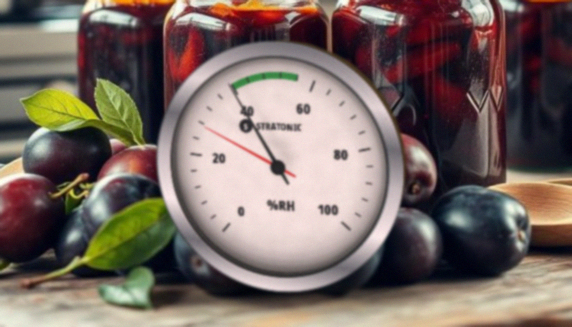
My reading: 40 %
